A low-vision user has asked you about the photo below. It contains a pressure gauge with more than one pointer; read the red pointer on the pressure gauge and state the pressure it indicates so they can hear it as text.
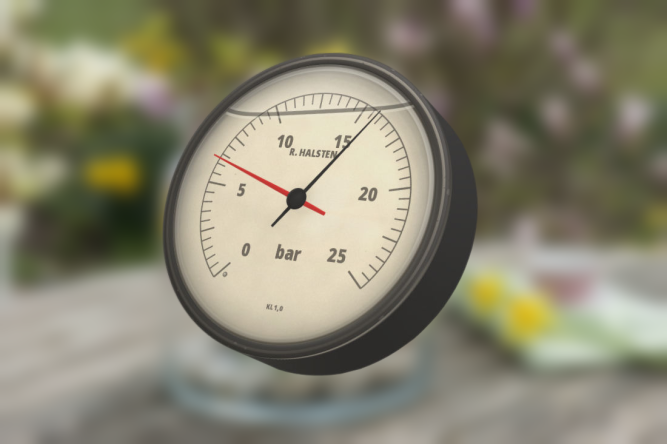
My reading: 6.25 bar
